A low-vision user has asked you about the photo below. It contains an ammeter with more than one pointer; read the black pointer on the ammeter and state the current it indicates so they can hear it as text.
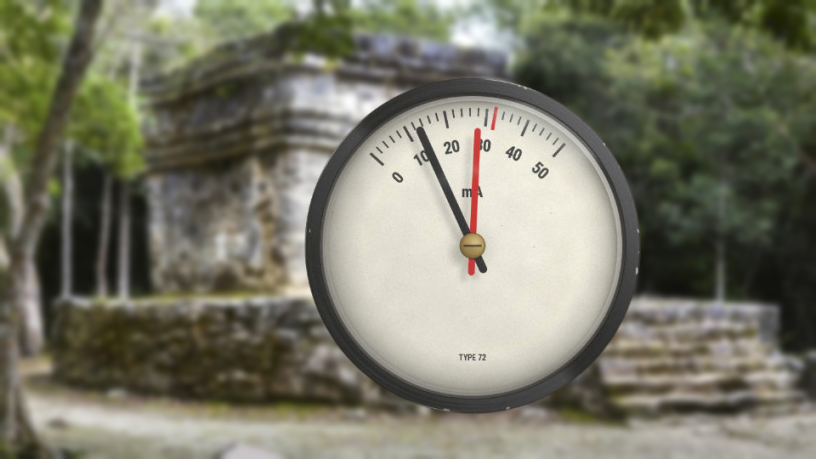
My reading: 13 mA
